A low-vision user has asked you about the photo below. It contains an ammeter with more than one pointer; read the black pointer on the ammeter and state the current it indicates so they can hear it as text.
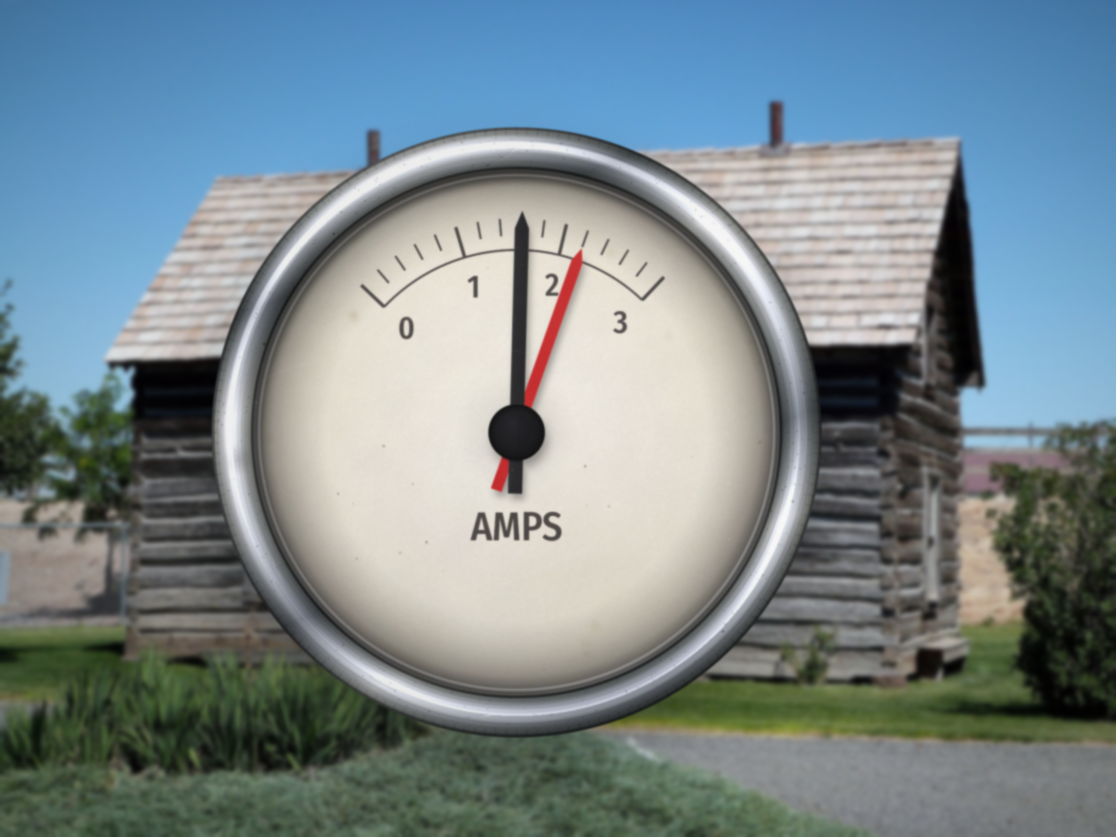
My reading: 1.6 A
